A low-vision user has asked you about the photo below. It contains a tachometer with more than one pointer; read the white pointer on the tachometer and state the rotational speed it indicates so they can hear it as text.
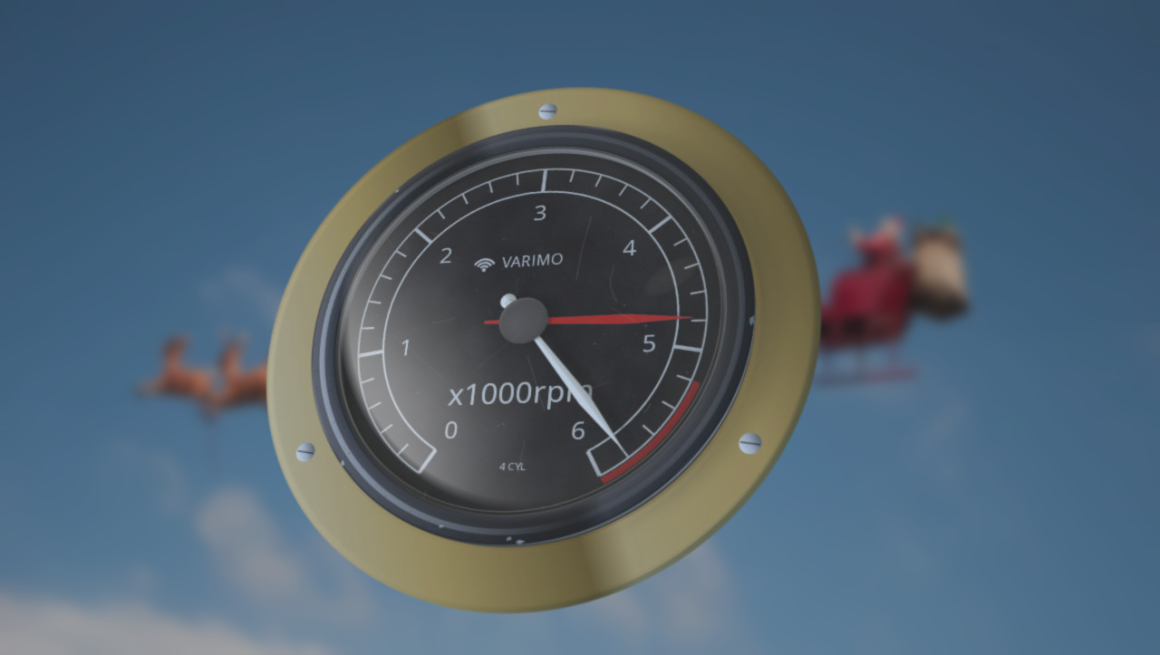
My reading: 5800 rpm
